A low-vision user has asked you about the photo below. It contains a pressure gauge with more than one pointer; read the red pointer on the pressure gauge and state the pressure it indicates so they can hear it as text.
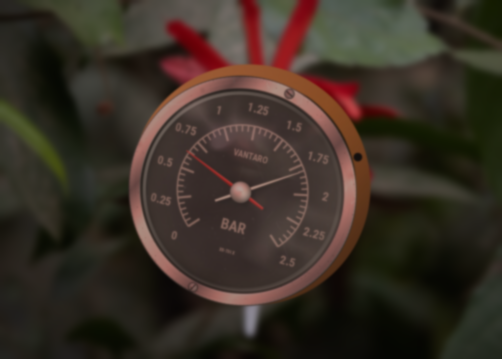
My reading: 0.65 bar
